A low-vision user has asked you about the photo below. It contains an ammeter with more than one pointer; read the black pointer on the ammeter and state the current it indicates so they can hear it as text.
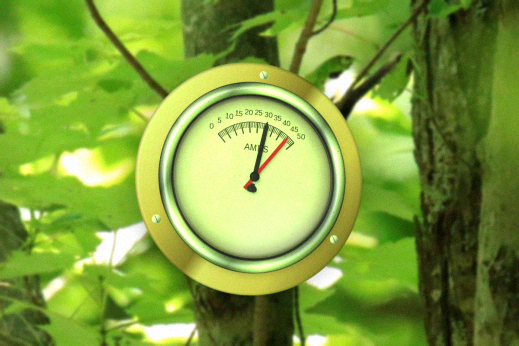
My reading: 30 A
